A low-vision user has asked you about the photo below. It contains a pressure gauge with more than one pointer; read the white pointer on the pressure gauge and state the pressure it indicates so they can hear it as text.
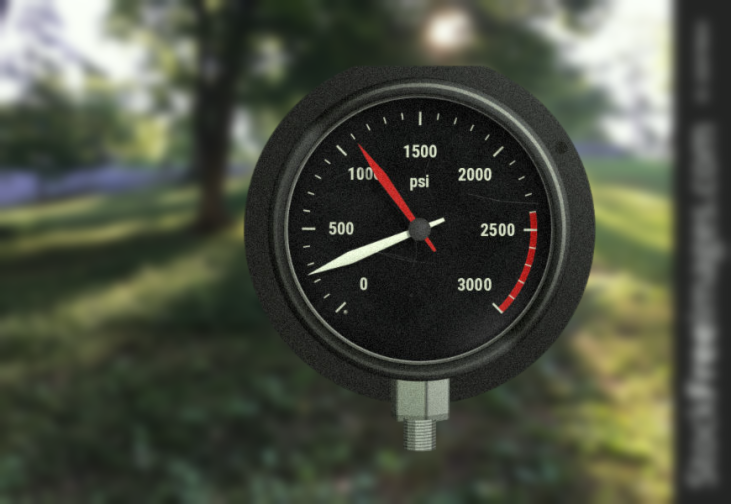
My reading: 250 psi
